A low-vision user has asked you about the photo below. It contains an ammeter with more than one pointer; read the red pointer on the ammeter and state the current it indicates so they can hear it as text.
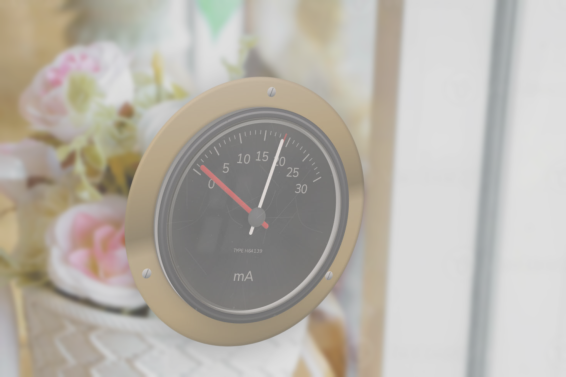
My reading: 1 mA
